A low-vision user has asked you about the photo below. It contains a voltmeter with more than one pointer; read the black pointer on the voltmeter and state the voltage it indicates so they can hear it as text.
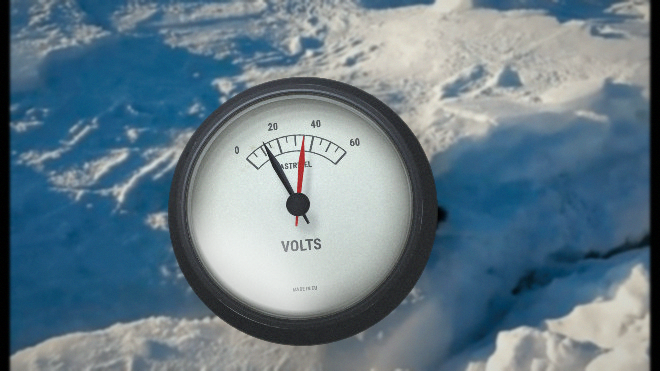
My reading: 12.5 V
